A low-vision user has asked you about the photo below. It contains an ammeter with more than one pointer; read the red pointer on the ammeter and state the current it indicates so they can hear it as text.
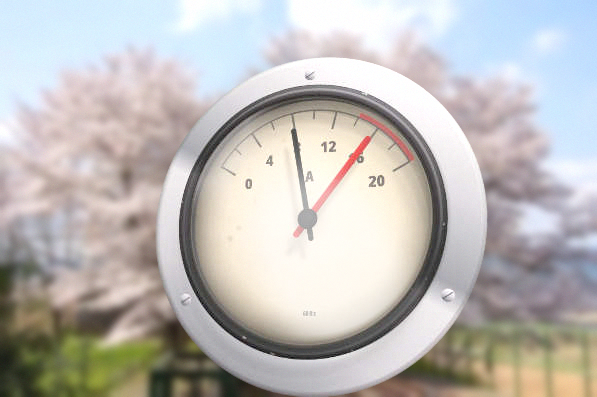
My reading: 16 A
